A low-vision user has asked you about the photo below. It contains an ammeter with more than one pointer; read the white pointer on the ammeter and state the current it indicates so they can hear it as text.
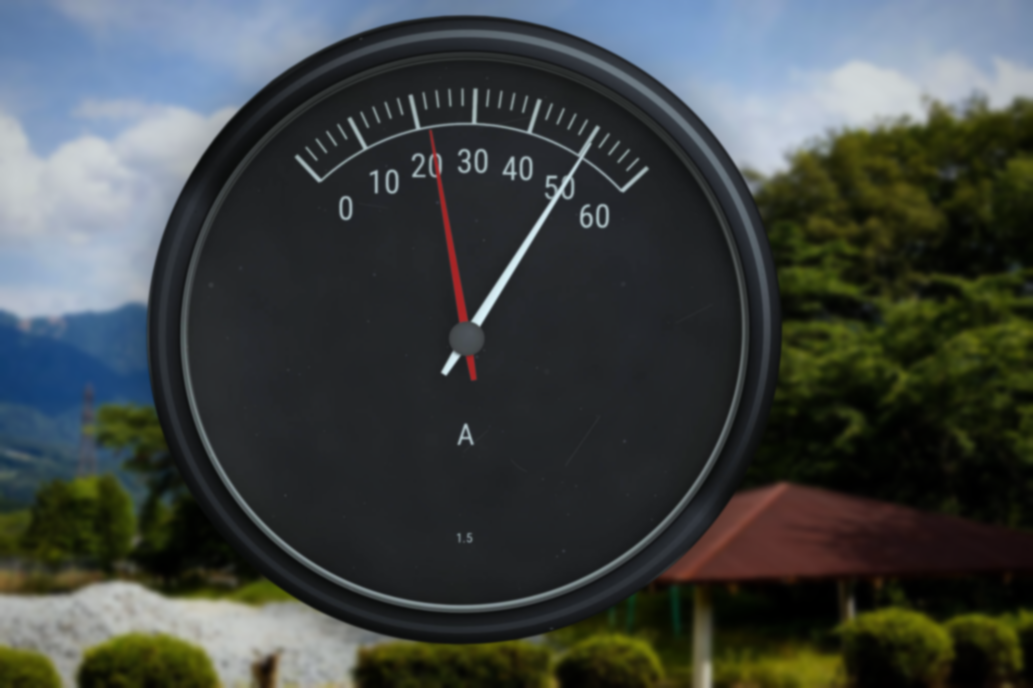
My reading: 50 A
